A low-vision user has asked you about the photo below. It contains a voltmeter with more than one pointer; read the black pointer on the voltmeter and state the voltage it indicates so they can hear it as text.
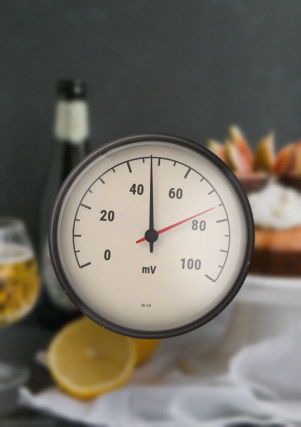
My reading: 47.5 mV
